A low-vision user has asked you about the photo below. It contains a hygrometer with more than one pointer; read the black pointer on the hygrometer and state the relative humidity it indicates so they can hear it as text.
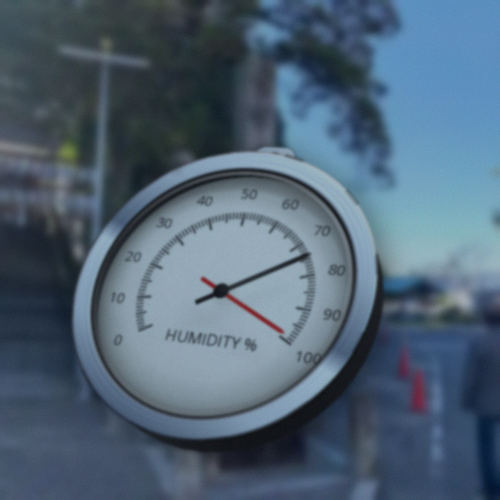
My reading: 75 %
